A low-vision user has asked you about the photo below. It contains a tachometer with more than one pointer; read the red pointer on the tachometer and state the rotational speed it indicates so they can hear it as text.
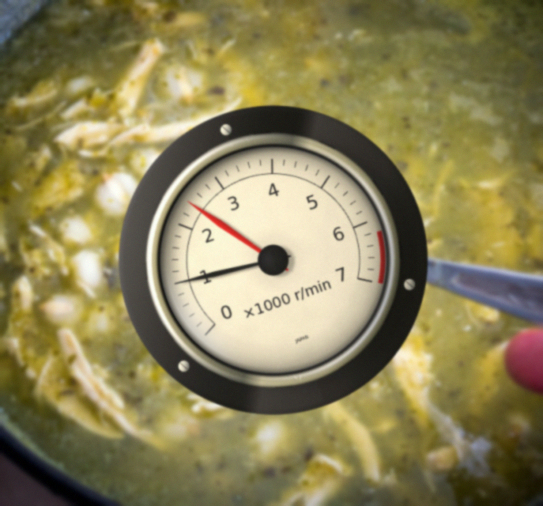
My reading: 2400 rpm
